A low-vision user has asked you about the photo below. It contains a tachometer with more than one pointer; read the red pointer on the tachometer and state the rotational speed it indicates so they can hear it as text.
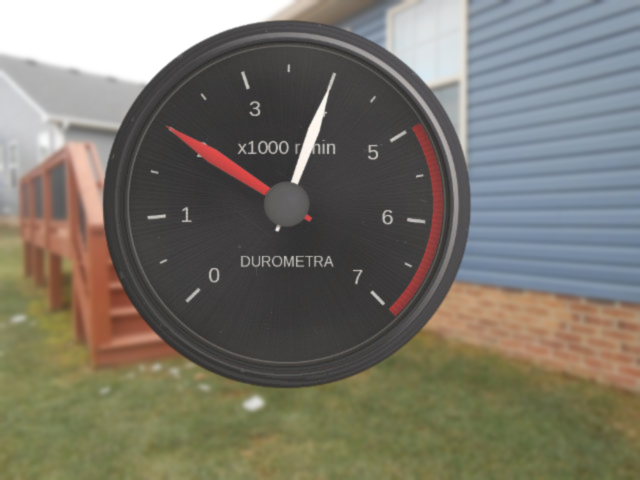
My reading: 2000 rpm
